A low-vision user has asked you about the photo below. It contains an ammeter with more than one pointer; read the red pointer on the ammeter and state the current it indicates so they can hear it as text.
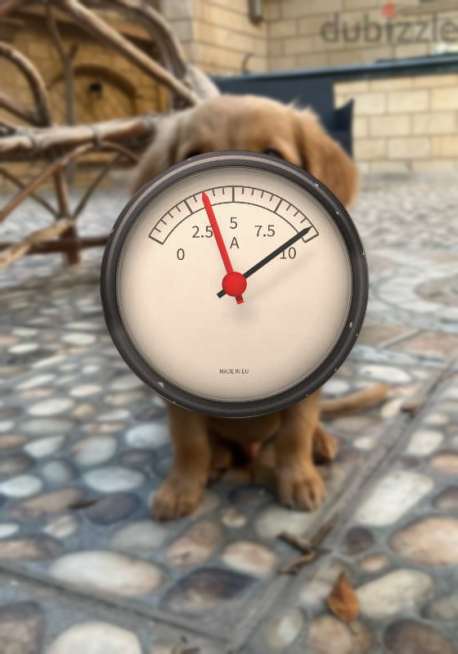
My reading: 3.5 A
